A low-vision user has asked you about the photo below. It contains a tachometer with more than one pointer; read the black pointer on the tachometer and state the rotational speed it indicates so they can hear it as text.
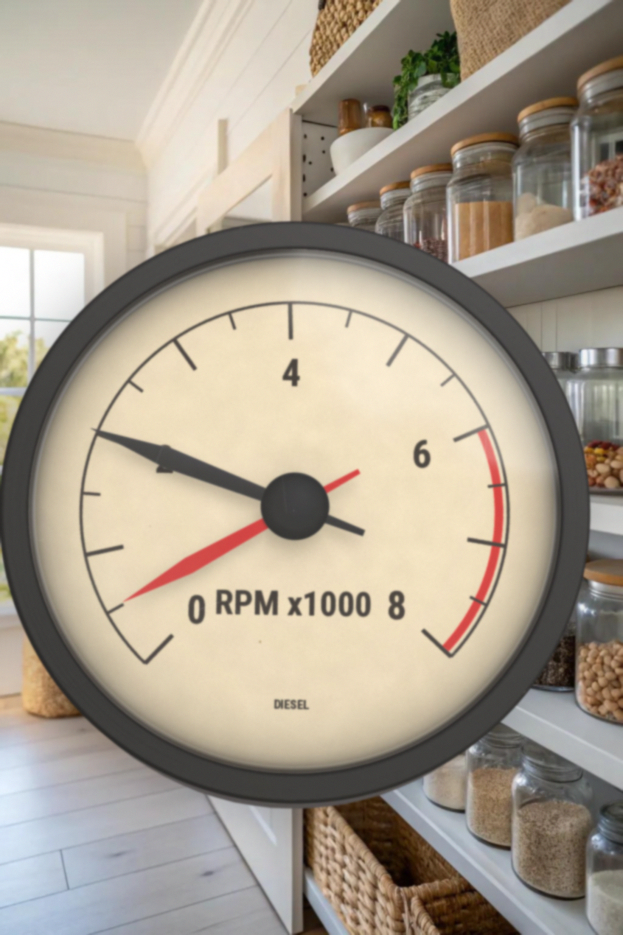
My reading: 2000 rpm
